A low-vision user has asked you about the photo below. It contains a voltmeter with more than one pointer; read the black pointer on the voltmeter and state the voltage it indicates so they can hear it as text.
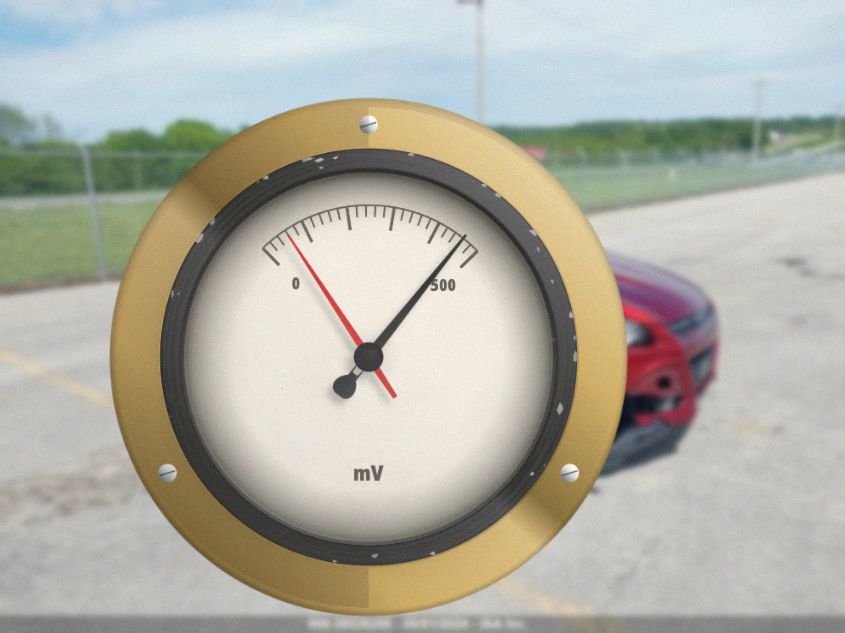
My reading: 460 mV
